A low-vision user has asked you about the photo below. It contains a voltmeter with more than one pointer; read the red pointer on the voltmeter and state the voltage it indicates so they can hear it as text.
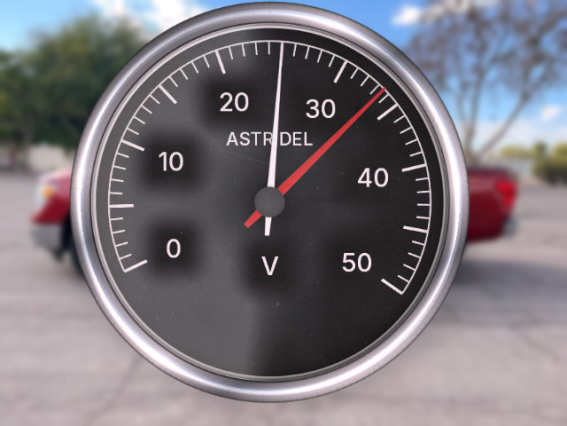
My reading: 33.5 V
